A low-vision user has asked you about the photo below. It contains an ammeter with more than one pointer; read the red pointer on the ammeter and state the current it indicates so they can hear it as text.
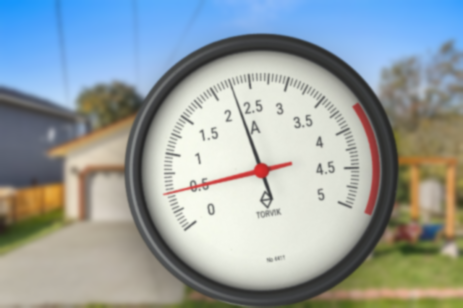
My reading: 0.5 A
